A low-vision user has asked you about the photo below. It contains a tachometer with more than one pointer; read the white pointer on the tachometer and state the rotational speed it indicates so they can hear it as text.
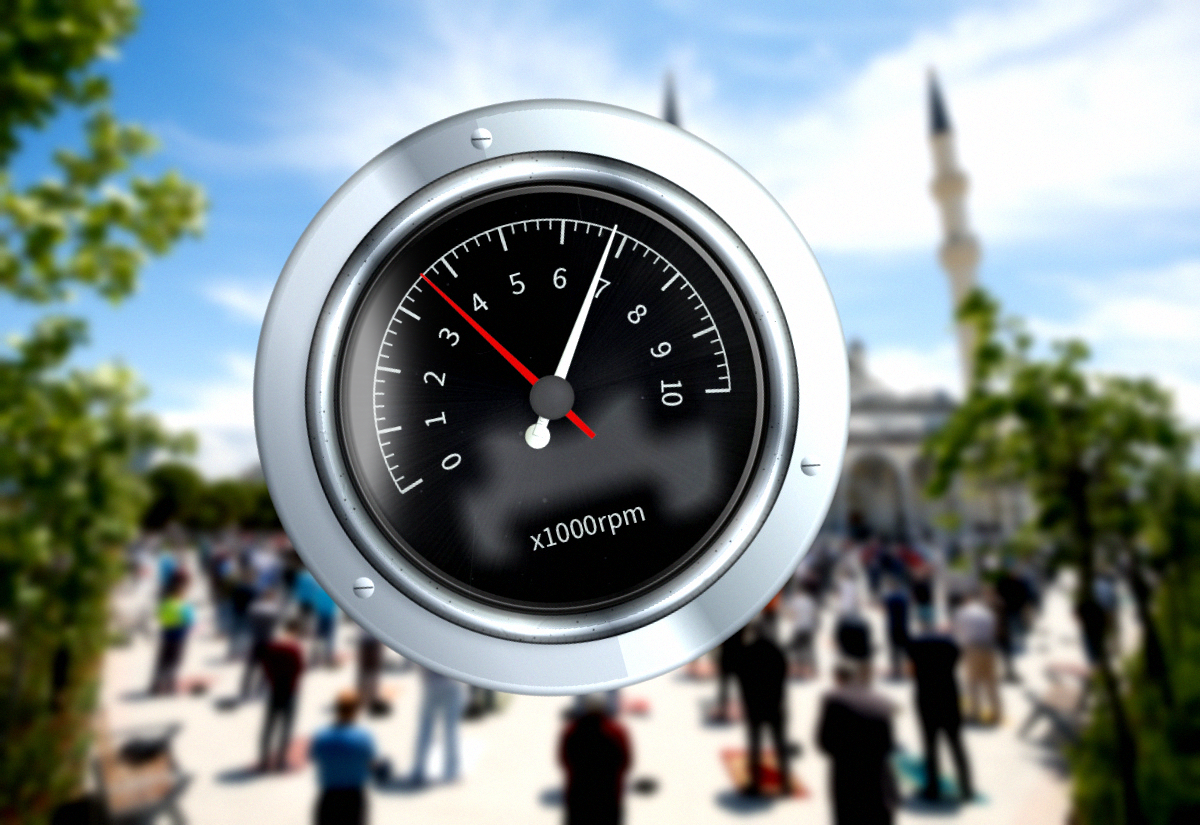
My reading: 6800 rpm
